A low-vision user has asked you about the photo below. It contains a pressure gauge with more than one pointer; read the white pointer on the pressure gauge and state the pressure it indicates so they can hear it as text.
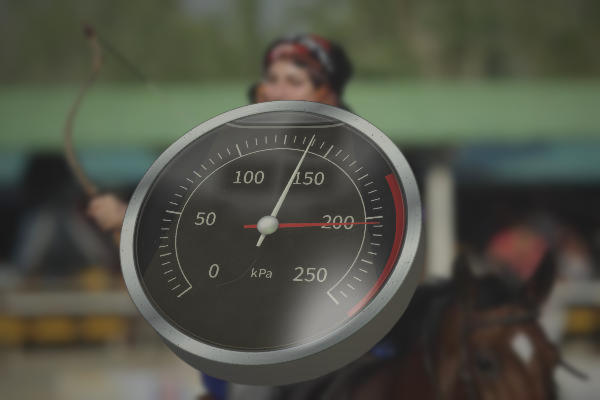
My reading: 140 kPa
